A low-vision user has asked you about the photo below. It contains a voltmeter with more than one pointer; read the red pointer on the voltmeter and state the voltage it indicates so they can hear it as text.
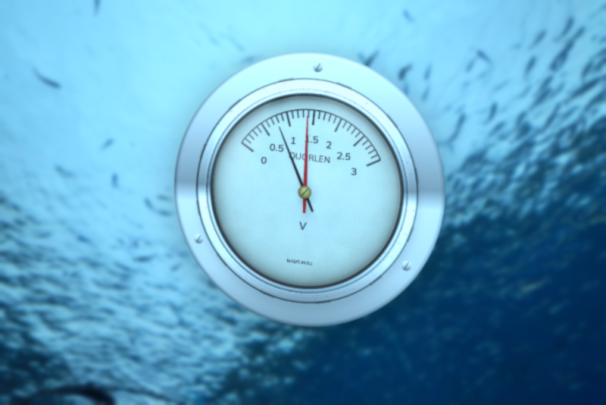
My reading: 1.4 V
